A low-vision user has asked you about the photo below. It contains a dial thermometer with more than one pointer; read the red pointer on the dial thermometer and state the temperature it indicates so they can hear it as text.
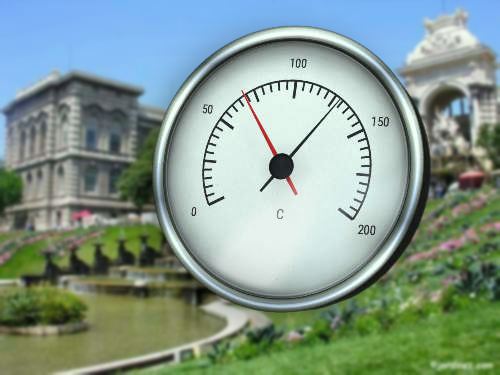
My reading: 70 °C
